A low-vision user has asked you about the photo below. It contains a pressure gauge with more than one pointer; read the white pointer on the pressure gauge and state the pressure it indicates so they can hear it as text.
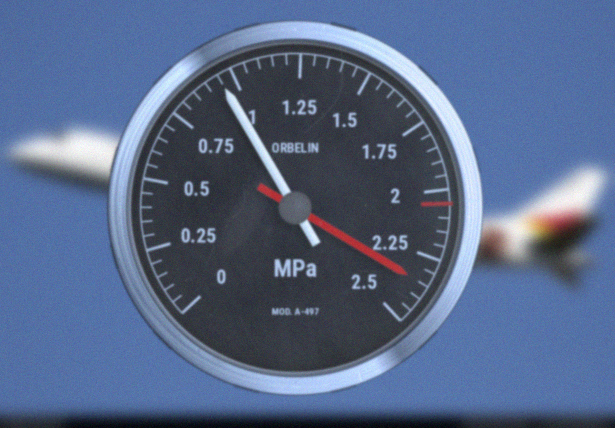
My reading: 0.95 MPa
